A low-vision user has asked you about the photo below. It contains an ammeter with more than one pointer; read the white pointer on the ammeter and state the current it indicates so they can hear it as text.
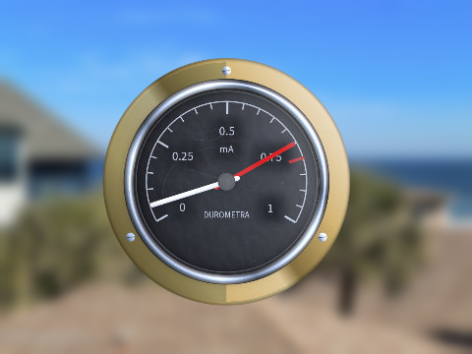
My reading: 0.05 mA
